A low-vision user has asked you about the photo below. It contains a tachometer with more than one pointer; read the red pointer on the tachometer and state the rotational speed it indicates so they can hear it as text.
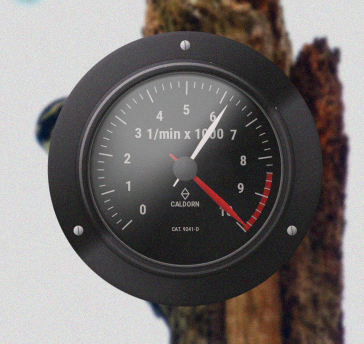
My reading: 9900 rpm
